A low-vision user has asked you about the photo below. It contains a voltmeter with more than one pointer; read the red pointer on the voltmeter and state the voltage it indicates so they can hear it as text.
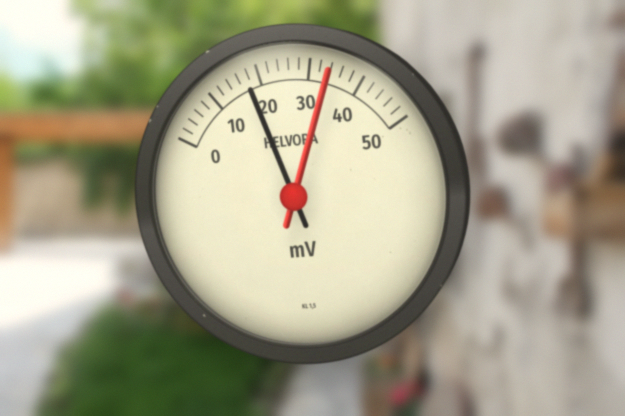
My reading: 34 mV
